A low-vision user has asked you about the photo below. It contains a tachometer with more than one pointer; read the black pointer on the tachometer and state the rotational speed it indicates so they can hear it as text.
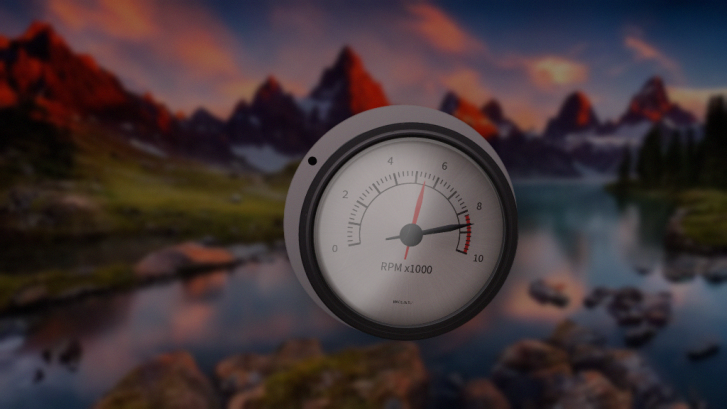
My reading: 8600 rpm
